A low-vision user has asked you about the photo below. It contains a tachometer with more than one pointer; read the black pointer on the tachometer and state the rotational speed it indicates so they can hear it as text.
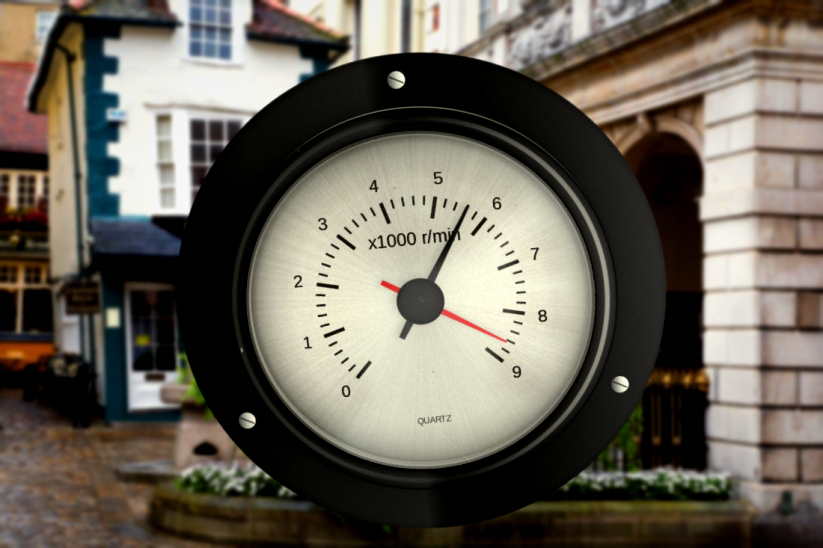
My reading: 5600 rpm
